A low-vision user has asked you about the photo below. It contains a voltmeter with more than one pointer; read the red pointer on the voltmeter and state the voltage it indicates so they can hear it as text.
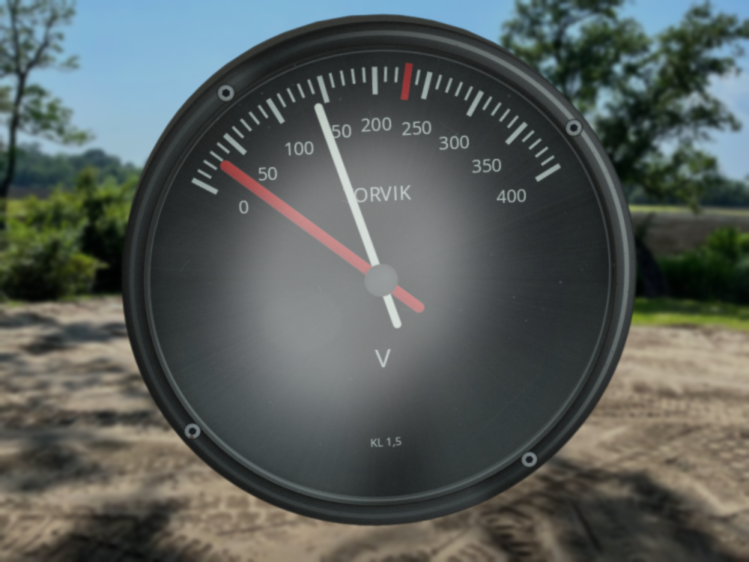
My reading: 30 V
